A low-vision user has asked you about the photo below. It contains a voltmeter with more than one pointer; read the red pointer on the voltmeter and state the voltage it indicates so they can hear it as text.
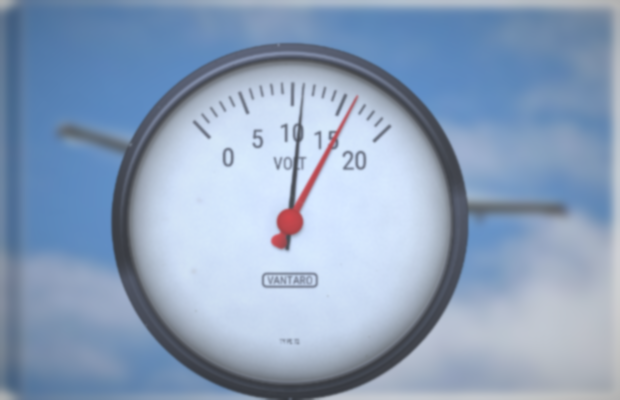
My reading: 16 V
